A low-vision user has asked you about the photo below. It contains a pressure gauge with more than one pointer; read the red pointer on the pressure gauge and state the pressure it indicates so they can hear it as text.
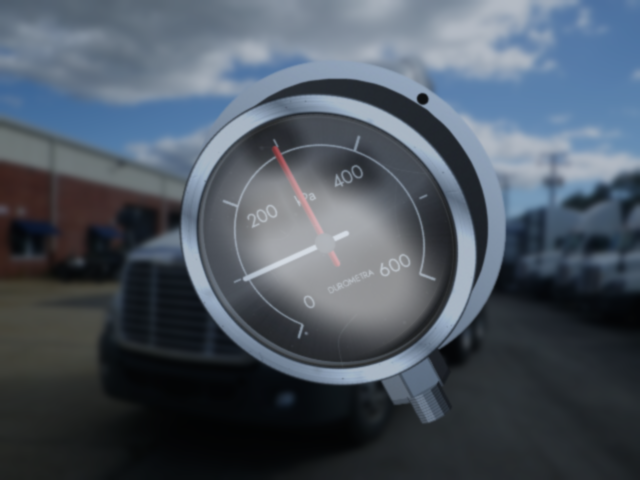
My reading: 300 kPa
